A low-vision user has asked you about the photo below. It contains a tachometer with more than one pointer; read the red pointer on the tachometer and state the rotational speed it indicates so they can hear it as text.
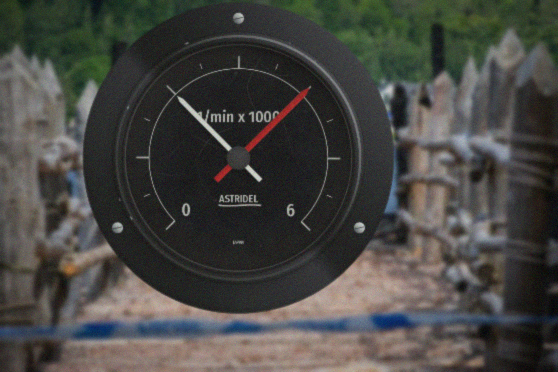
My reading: 4000 rpm
